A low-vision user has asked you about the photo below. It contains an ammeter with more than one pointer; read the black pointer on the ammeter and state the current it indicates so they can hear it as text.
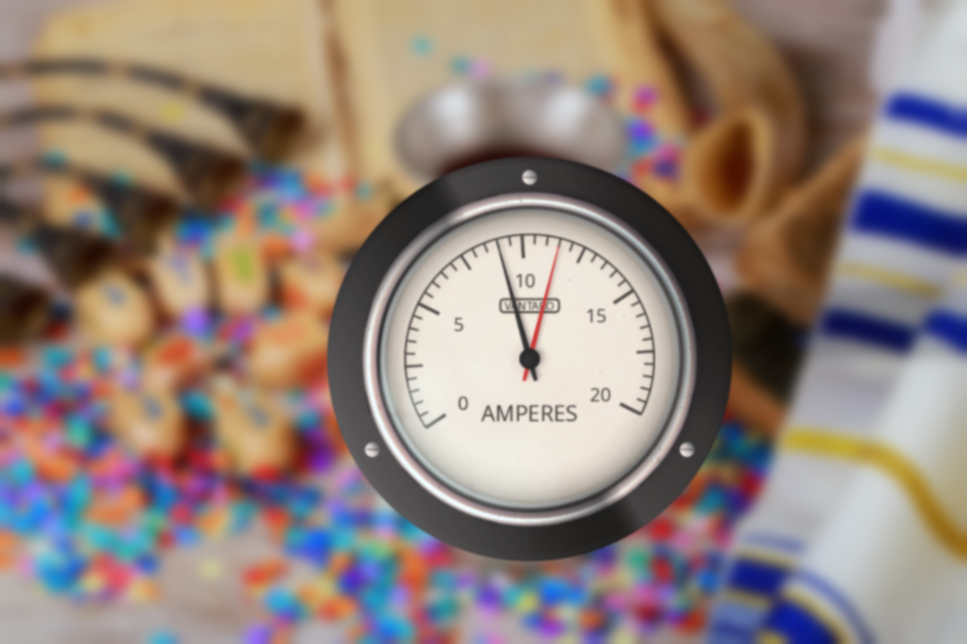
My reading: 9 A
